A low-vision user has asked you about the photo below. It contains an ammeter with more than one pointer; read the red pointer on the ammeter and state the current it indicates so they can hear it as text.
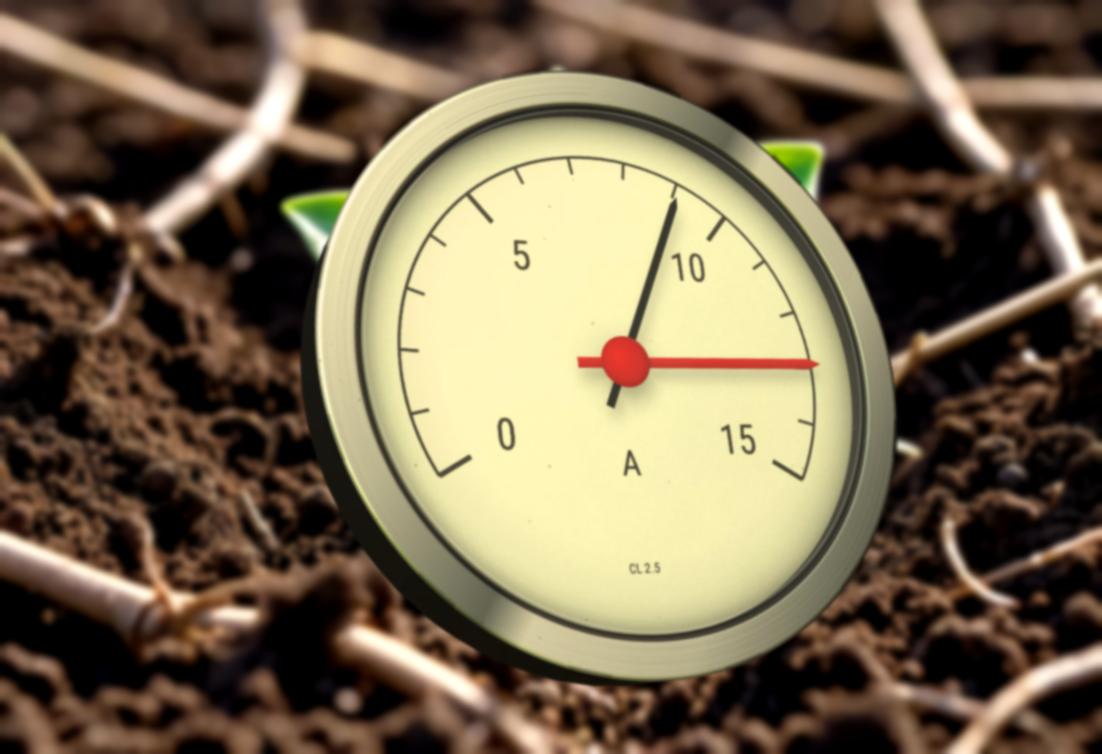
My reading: 13 A
